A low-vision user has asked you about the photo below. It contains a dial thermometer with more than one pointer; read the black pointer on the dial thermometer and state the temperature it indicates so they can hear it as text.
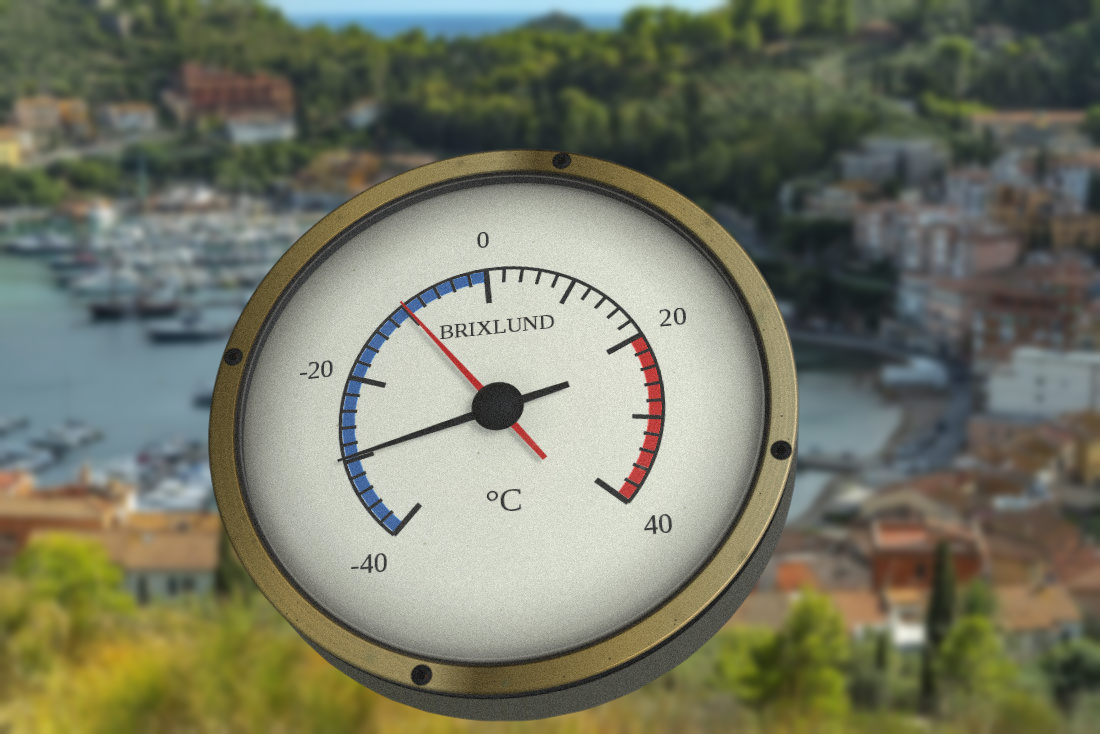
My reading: -30 °C
